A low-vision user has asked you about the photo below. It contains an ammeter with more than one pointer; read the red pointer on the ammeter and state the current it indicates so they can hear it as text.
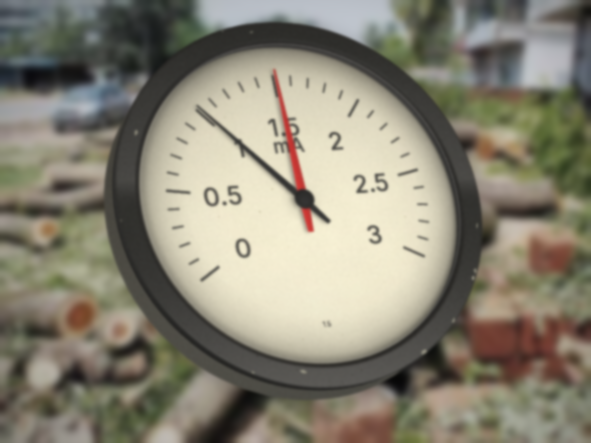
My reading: 1.5 mA
